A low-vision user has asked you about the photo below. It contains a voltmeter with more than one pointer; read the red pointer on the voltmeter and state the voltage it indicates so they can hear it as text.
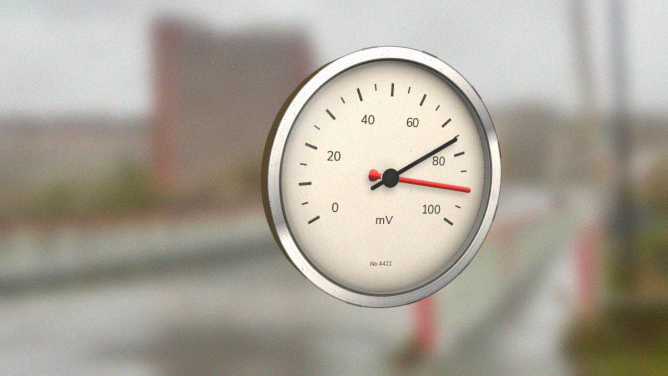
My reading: 90 mV
